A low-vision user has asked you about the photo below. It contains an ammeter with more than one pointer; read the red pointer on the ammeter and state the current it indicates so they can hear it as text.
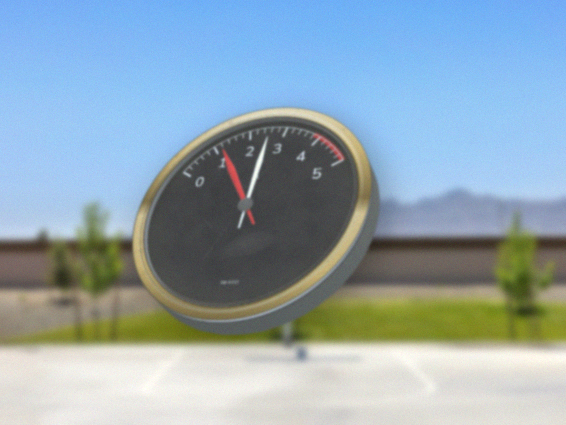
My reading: 1.2 A
